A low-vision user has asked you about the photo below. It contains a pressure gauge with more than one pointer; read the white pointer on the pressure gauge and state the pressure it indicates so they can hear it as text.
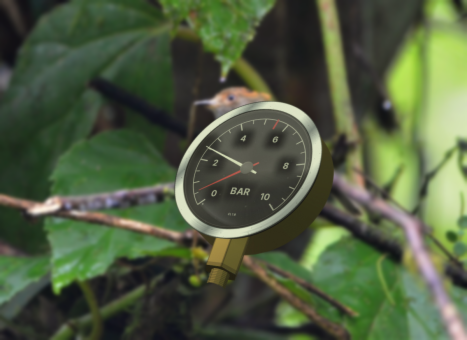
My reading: 2.5 bar
